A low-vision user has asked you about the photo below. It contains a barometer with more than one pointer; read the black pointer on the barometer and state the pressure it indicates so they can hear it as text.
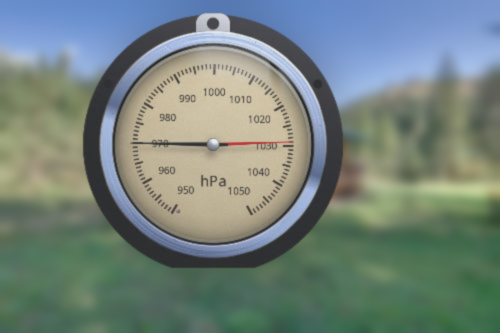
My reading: 970 hPa
